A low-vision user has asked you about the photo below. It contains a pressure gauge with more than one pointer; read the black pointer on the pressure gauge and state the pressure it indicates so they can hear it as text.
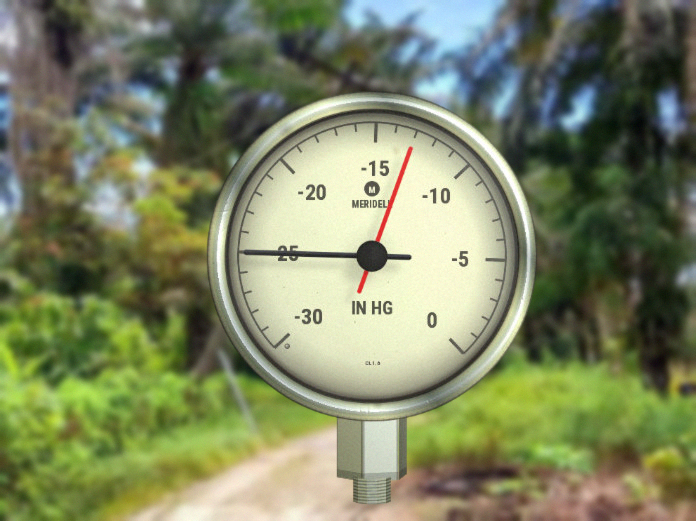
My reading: -25 inHg
